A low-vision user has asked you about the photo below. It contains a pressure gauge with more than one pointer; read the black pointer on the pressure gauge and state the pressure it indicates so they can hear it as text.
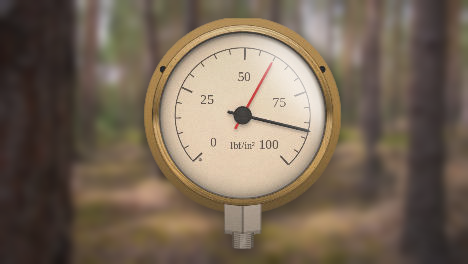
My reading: 87.5 psi
